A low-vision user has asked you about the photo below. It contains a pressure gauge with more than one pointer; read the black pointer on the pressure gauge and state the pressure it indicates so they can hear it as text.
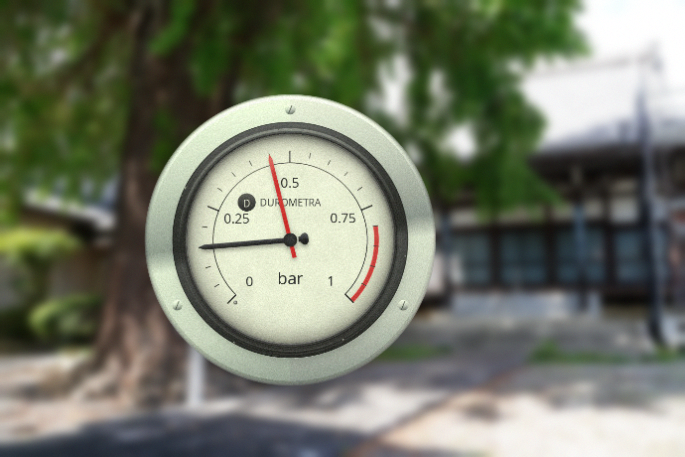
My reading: 0.15 bar
